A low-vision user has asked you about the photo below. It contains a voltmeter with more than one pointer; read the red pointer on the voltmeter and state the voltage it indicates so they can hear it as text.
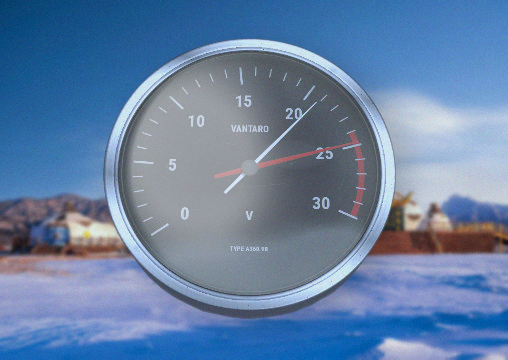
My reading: 25 V
